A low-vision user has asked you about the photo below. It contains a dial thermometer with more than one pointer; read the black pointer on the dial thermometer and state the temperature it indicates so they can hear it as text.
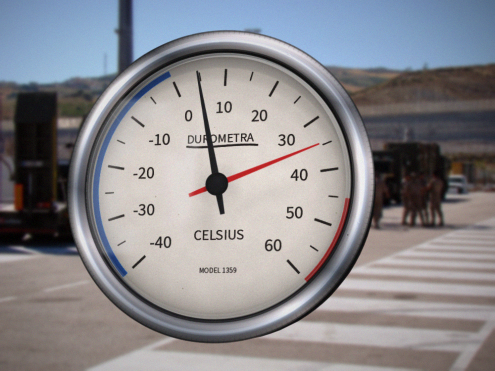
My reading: 5 °C
